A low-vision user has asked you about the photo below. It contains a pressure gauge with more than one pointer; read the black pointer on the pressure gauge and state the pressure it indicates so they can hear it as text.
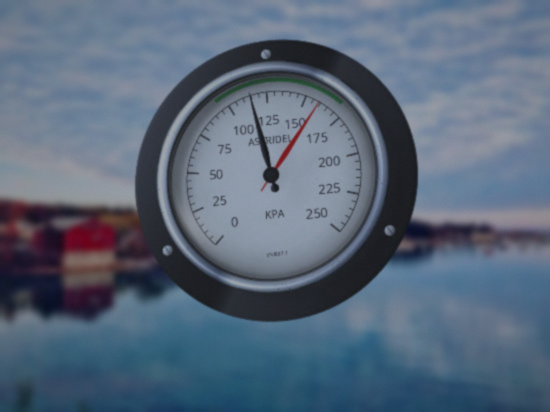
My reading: 115 kPa
